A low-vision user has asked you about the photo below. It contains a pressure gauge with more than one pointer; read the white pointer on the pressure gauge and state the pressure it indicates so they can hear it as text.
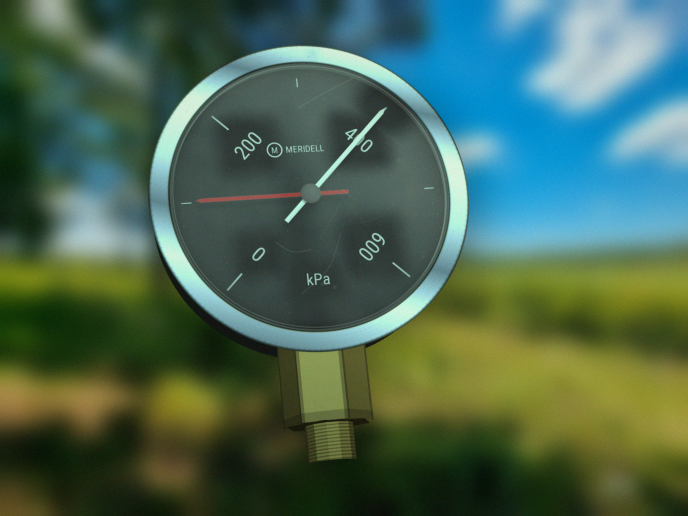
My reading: 400 kPa
